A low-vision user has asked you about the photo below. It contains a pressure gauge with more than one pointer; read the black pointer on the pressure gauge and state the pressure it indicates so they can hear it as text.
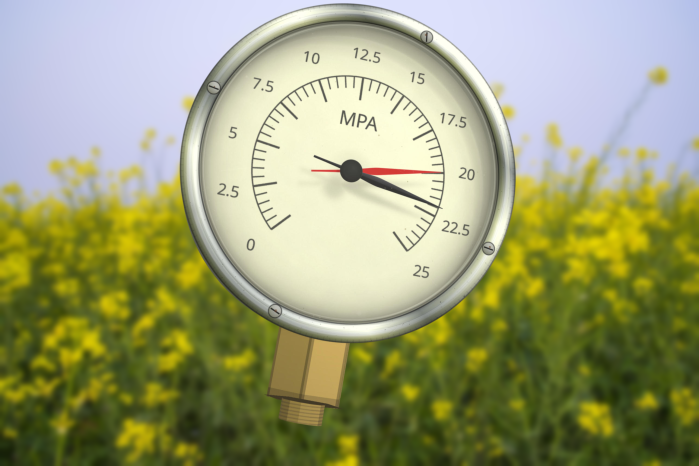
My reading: 22 MPa
